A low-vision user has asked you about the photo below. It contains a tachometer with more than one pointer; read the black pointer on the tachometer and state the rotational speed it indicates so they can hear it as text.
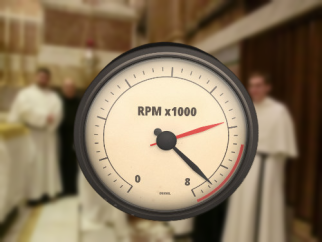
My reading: 7500 rpm
